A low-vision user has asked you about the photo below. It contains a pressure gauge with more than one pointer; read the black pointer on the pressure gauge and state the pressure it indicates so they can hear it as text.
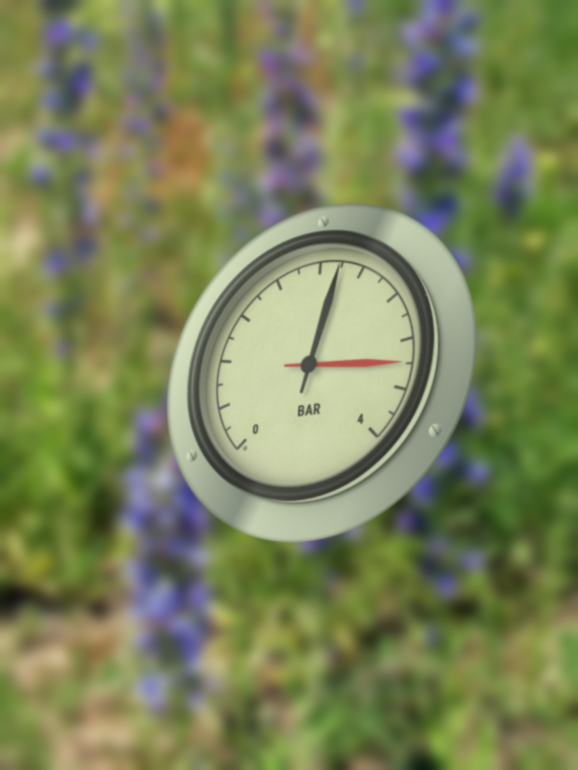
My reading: 2.2 bar
